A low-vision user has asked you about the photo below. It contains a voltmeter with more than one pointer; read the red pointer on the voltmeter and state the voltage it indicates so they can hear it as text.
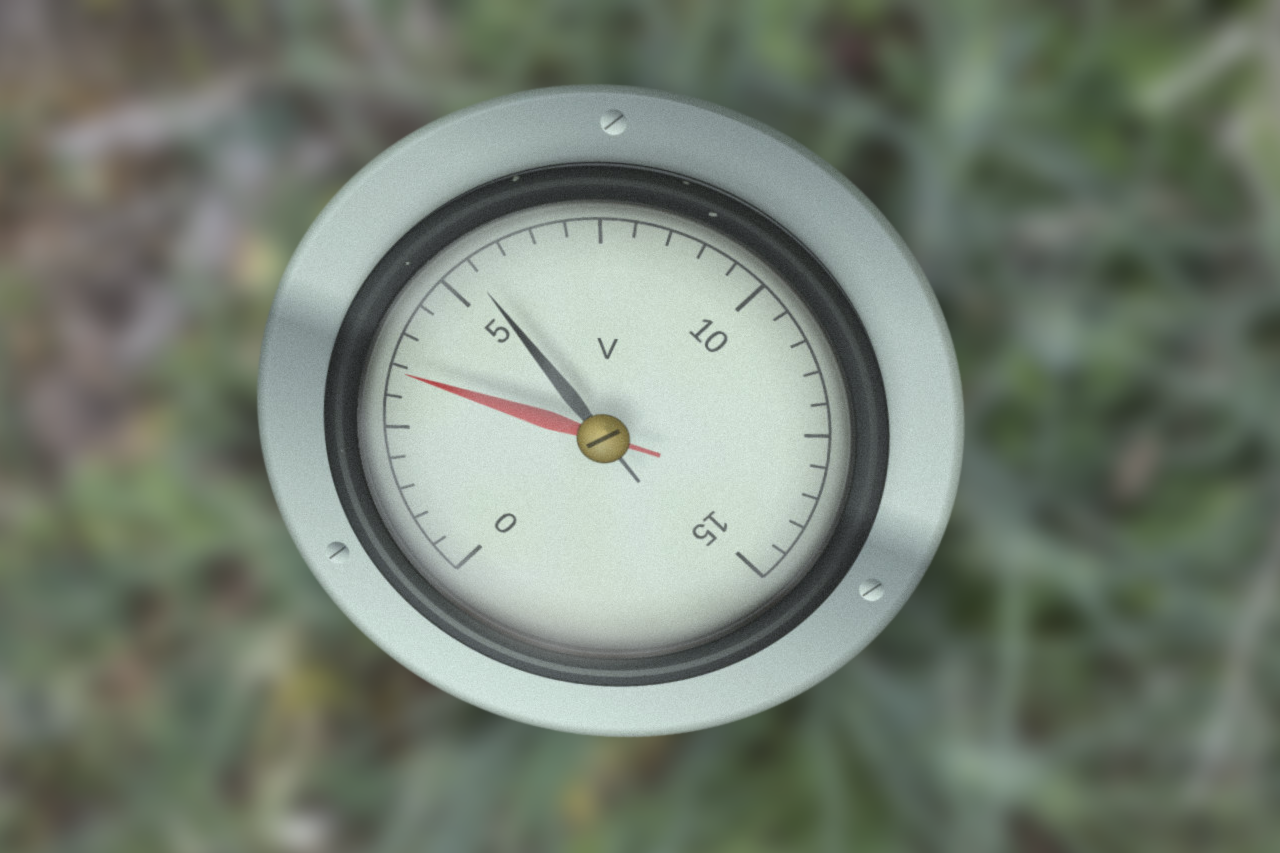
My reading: 3.5 V
